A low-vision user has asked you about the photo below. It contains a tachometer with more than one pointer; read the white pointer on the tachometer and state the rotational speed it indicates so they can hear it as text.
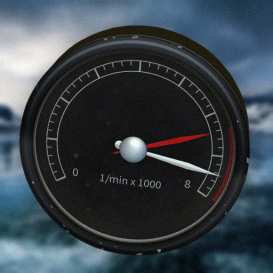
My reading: 7400 rpm
